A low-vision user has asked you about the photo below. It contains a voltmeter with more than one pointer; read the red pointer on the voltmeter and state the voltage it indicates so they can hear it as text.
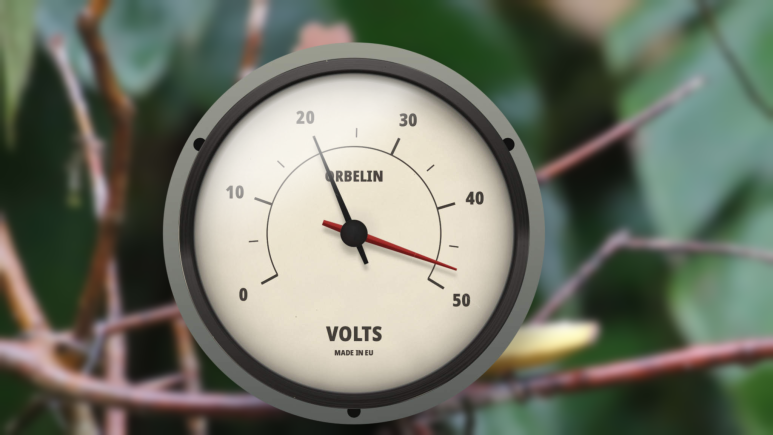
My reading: 47.5 V
